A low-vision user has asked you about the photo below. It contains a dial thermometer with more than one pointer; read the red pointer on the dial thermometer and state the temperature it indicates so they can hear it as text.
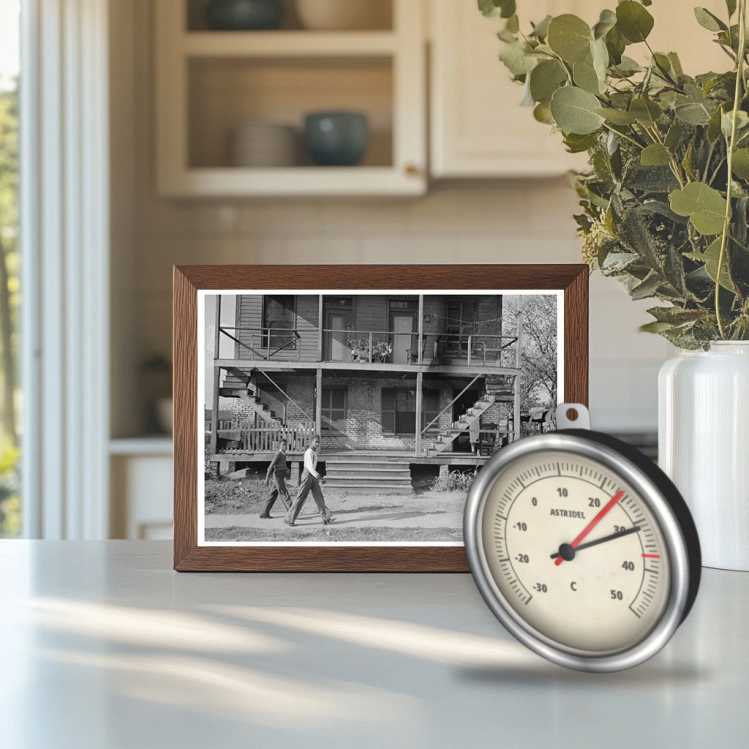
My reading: 24 °C
